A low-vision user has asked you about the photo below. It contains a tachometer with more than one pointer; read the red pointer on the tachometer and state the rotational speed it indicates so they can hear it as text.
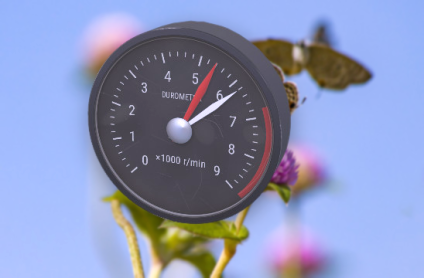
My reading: 5400 rpm
